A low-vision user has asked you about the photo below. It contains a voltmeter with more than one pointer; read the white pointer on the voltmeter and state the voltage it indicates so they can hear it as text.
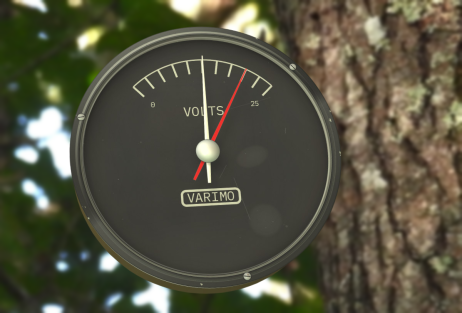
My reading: 12.5 V
